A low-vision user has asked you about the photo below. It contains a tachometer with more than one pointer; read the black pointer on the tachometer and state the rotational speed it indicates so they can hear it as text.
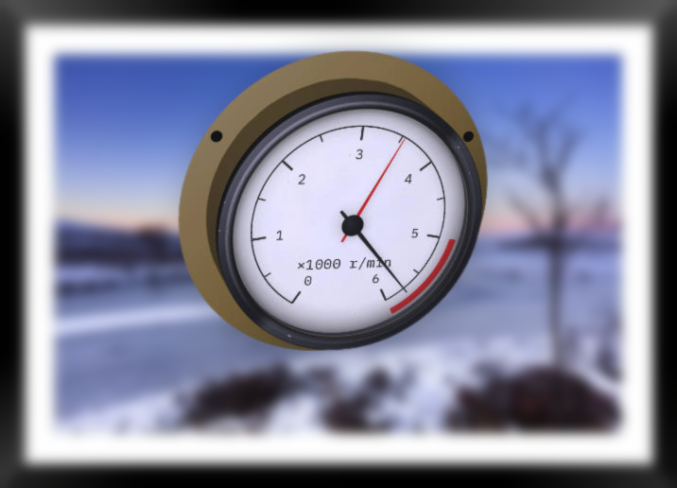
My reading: 5750 rpm
